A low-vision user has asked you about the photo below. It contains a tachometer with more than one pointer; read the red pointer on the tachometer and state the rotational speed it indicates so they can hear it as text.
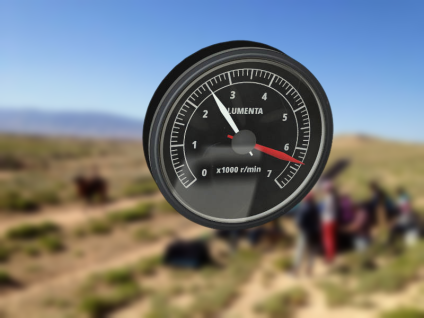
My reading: 6300 rpm
